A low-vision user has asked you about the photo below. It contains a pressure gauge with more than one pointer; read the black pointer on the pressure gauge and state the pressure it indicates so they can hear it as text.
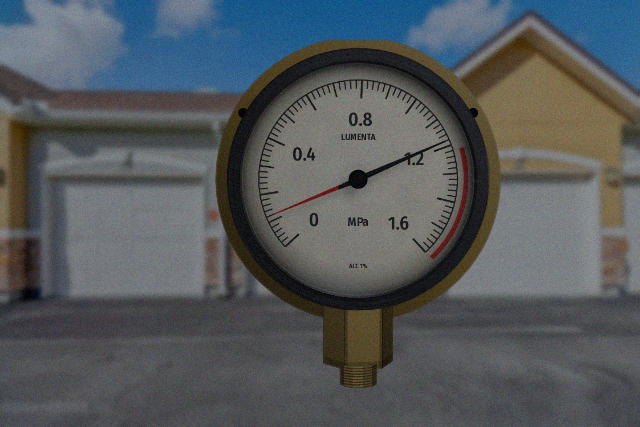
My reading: 1.18 MPa
